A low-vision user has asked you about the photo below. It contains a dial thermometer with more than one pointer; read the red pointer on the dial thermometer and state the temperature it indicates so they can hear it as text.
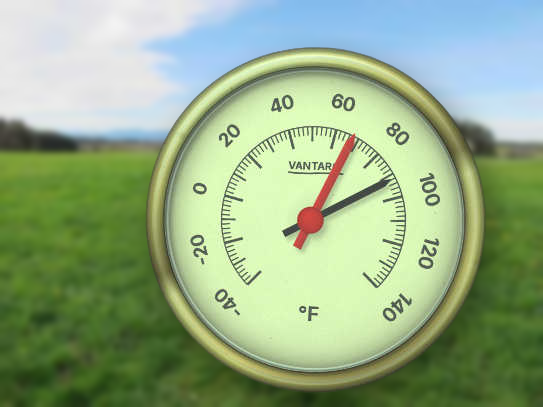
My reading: 68 °F
